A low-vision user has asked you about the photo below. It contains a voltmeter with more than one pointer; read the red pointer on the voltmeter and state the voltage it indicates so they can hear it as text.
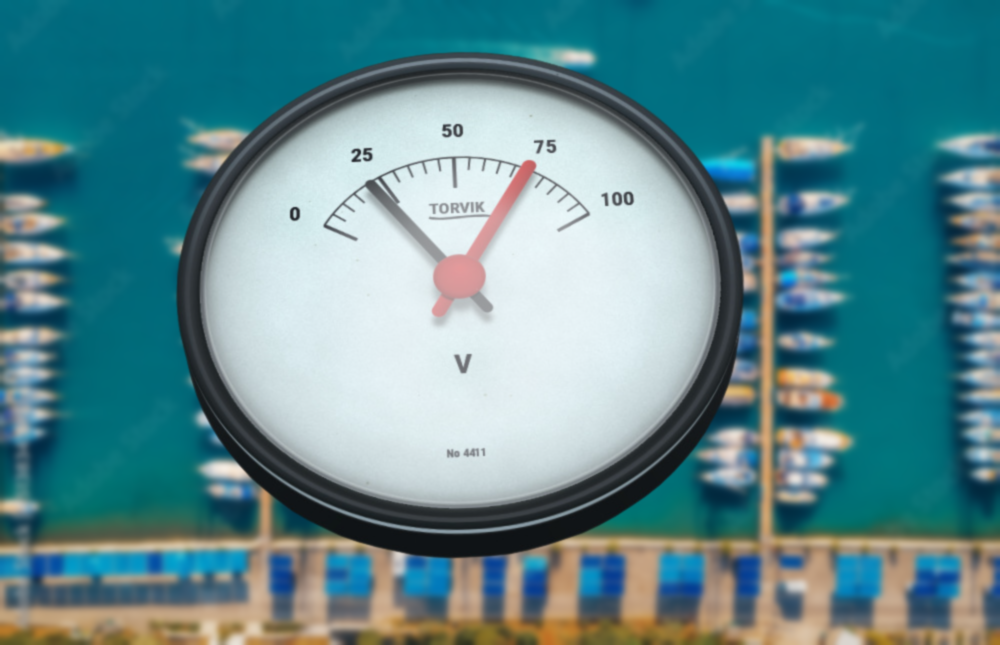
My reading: 75 V
